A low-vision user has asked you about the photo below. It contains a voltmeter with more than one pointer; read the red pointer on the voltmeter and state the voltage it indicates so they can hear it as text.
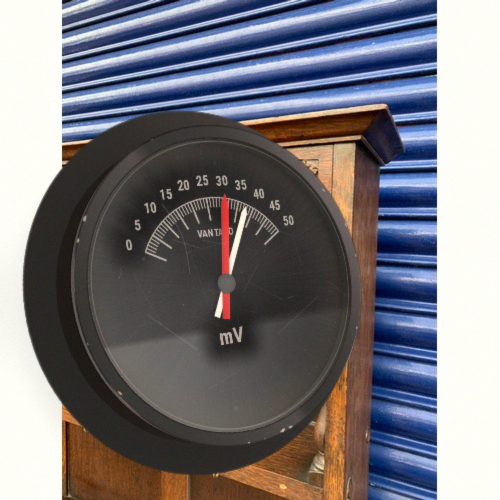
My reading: 30 mV
